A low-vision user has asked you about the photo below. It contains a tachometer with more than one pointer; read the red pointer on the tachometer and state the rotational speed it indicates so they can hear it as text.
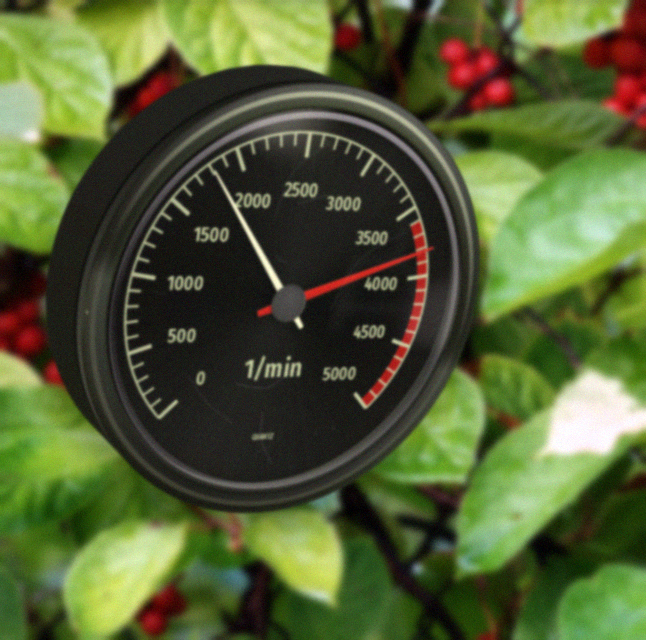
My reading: 3800 rpm
